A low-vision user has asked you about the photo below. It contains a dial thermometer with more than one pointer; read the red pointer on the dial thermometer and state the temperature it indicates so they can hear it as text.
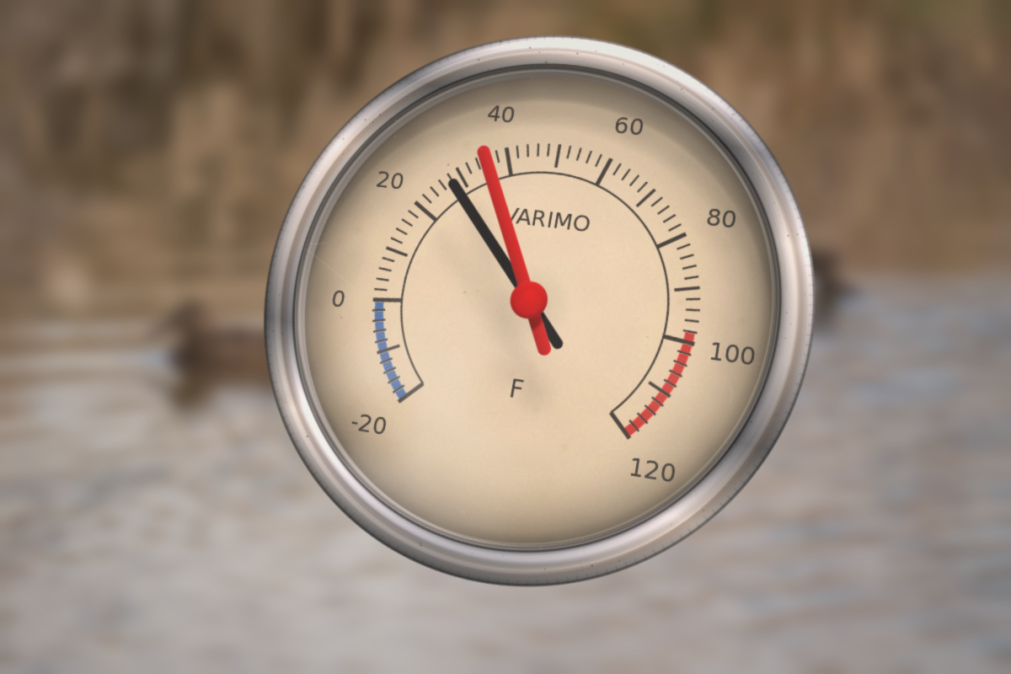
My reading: 36 °F
